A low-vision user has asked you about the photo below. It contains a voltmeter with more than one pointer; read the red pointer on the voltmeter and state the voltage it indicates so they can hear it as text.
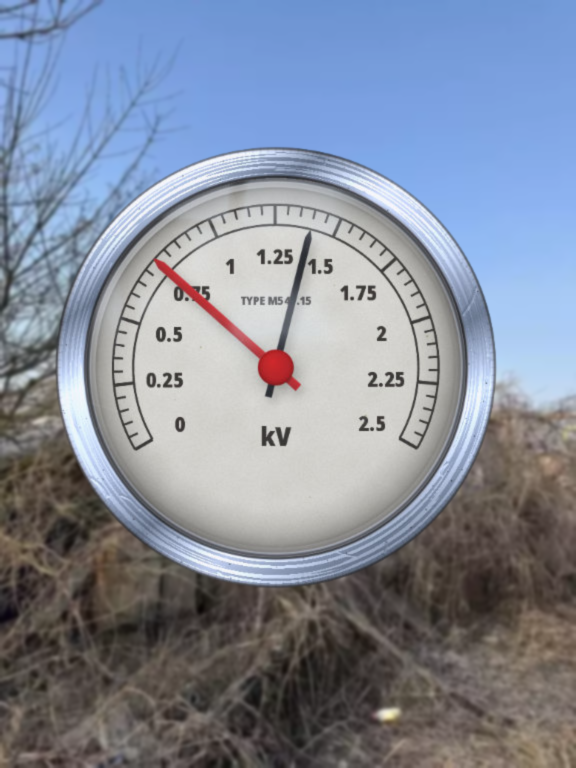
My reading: 0.75 kV
